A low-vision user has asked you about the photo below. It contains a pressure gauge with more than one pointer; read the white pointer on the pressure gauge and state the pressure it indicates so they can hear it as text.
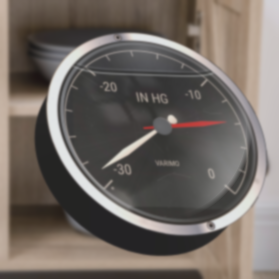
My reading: -29 inHg
